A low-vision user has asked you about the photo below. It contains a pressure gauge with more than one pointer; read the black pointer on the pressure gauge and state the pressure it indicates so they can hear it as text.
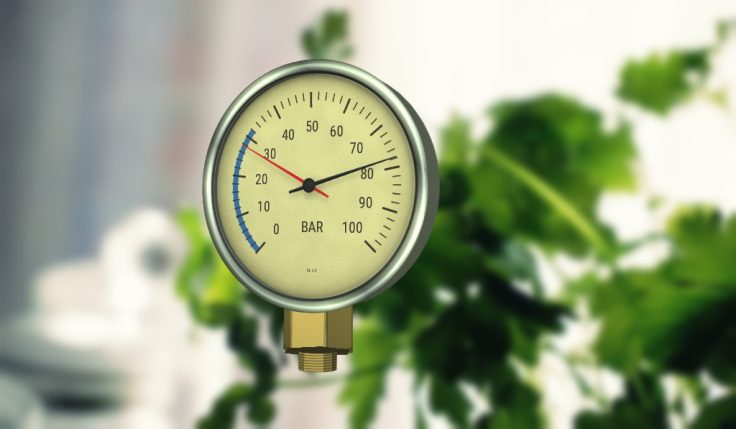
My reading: 78 bar
